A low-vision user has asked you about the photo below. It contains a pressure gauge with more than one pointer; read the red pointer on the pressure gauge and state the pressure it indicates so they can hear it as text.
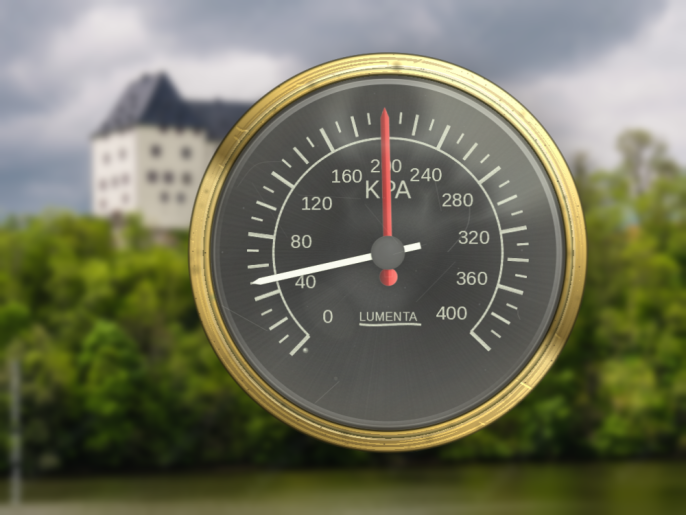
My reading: 200 kPa
